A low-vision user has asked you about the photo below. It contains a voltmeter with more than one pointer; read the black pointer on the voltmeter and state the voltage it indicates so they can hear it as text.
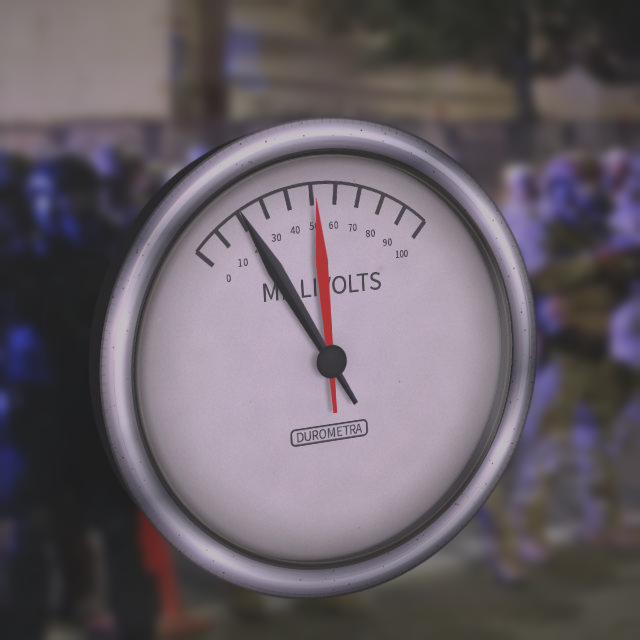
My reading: 20 mV
